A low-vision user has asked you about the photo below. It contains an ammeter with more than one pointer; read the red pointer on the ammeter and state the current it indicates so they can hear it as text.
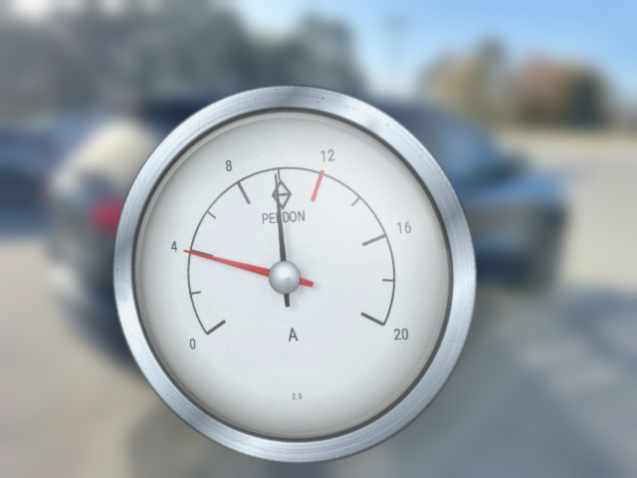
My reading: 4 A
